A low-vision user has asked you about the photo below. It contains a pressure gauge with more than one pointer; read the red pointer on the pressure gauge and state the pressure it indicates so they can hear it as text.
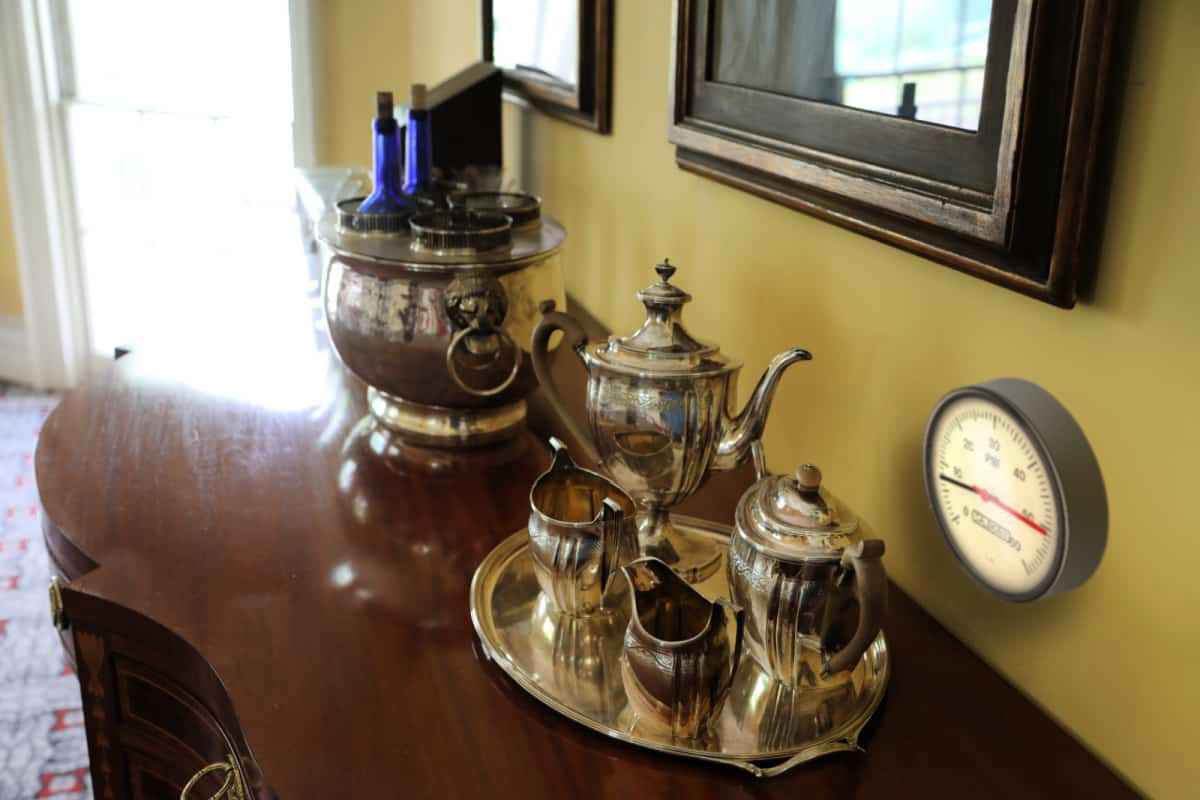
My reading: 50 psi
